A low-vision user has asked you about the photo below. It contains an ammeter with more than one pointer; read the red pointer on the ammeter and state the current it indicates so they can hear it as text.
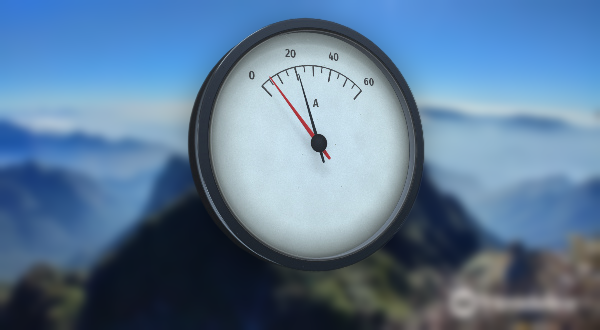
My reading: 5 A
